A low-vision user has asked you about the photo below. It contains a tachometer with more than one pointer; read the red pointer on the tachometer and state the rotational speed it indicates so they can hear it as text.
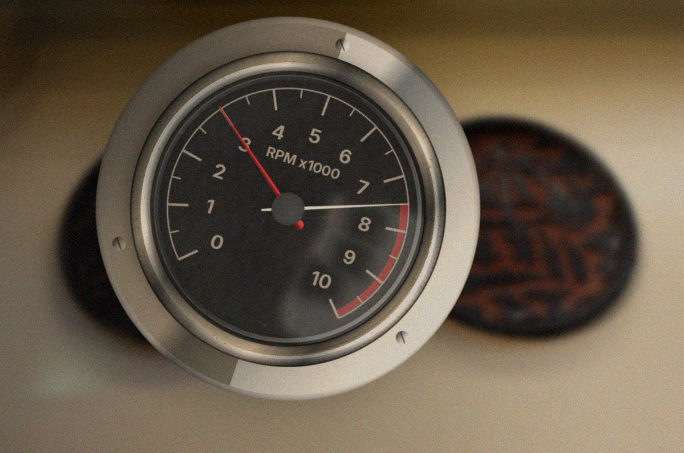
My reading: 3000 rpm
